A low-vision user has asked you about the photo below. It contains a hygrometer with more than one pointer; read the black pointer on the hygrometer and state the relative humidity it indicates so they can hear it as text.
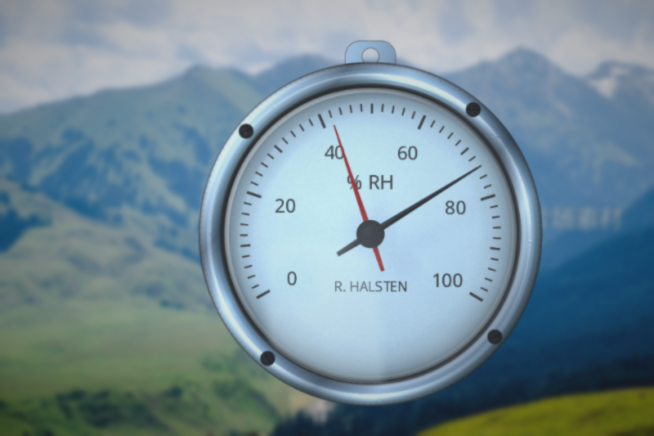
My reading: 74 %
